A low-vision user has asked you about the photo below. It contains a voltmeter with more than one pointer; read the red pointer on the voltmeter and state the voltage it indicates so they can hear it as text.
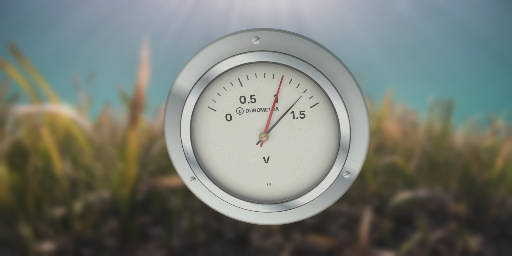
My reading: 1 V
